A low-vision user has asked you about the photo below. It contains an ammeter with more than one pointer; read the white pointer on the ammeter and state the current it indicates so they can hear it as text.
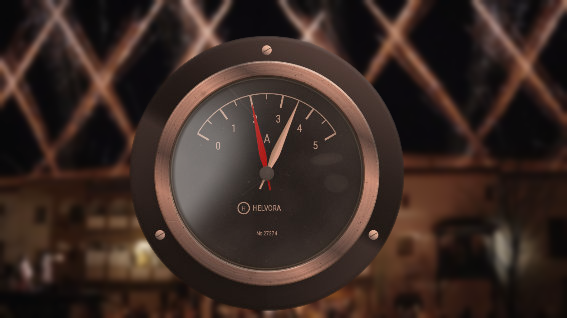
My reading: 3.5 A
